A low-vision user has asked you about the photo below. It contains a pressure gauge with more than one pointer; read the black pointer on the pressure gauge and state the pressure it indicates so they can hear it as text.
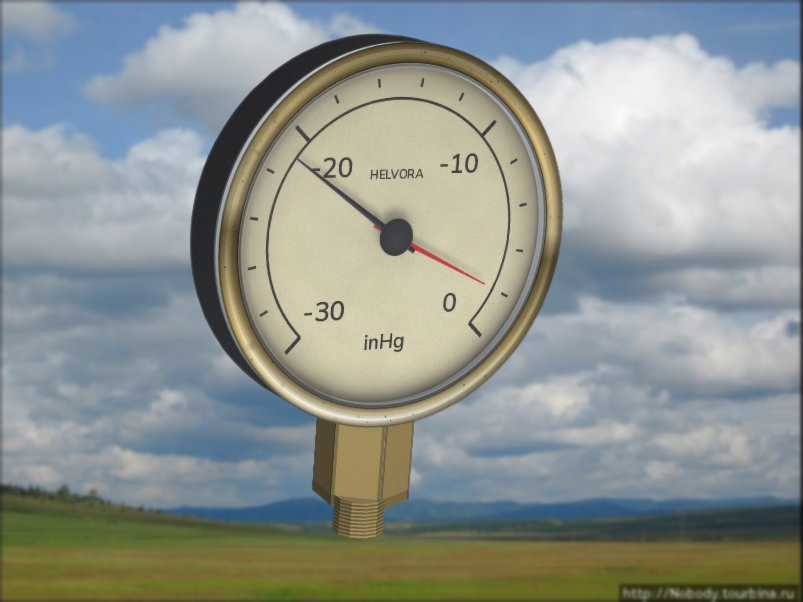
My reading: -21 inHg
